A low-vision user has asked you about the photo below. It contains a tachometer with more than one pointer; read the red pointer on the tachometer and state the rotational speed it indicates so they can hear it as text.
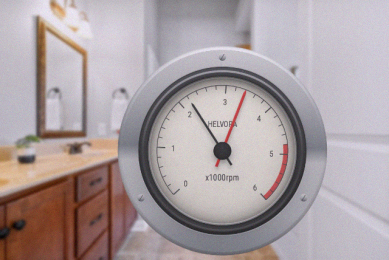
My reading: 3400 rpm
